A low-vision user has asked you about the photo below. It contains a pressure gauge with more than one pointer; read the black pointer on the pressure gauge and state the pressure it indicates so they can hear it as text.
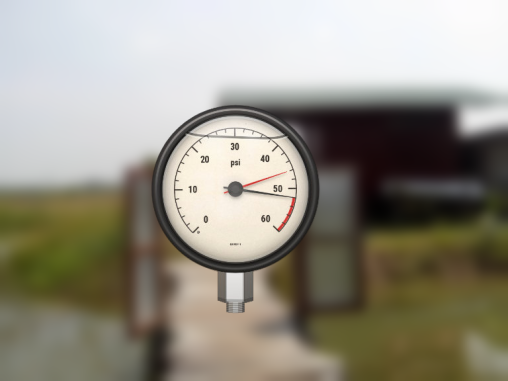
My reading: 52 psi
